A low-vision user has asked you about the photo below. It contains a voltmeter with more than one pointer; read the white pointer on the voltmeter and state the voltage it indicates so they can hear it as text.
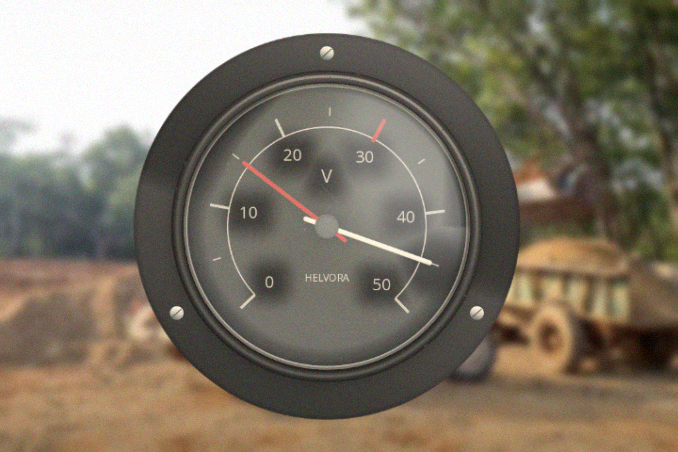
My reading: 45 V
